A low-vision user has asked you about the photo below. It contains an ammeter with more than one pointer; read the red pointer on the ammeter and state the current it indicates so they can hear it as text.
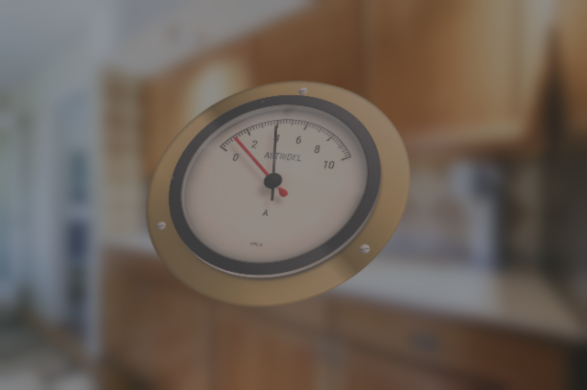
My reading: 1 A
